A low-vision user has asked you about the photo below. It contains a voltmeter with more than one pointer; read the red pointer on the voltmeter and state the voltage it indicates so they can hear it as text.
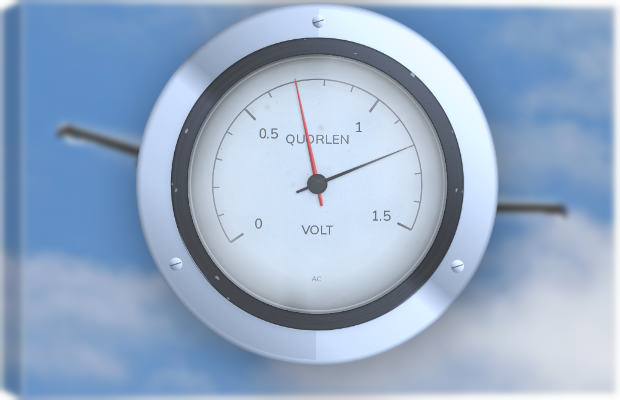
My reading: 0.7 V
